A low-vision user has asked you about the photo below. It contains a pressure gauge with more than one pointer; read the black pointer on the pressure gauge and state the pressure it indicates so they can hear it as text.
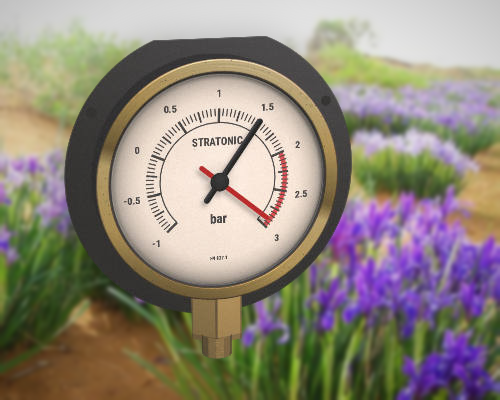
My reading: 1.5 bar
